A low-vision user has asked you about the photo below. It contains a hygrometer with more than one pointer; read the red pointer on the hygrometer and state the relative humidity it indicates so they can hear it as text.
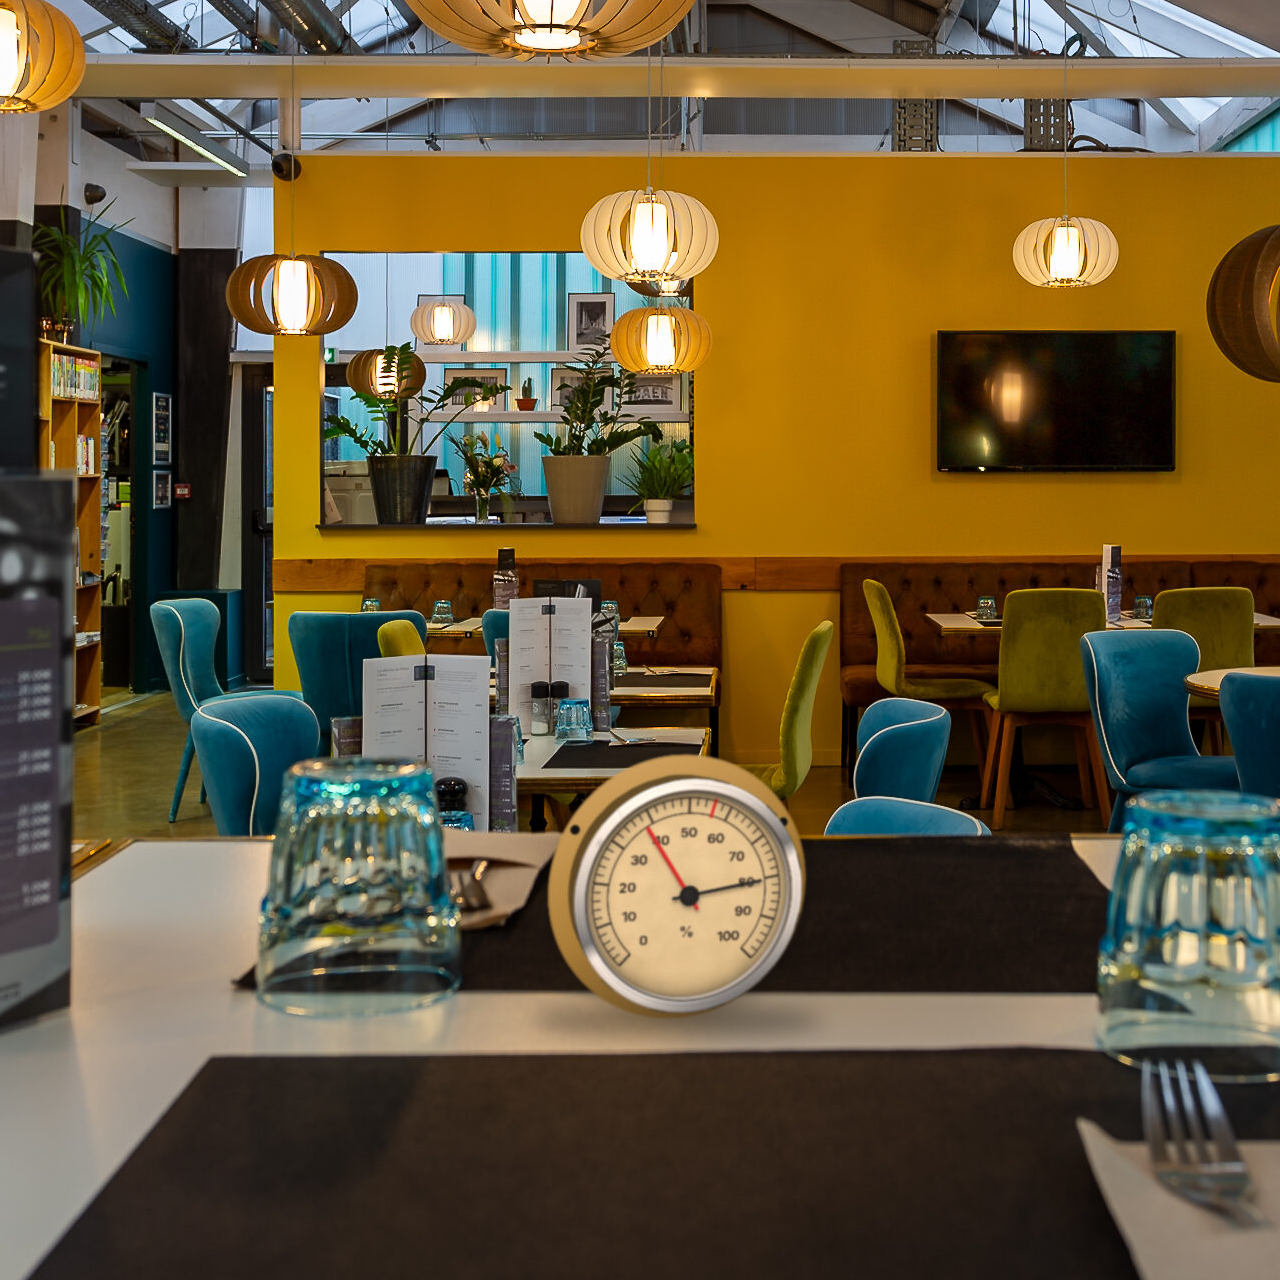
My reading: 38 %
